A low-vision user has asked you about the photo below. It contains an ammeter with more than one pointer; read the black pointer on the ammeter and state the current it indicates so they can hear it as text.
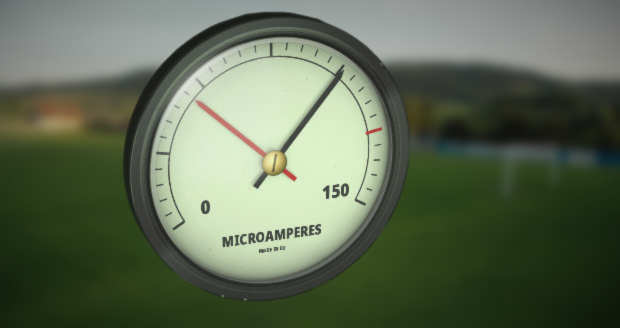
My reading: 100 µA
